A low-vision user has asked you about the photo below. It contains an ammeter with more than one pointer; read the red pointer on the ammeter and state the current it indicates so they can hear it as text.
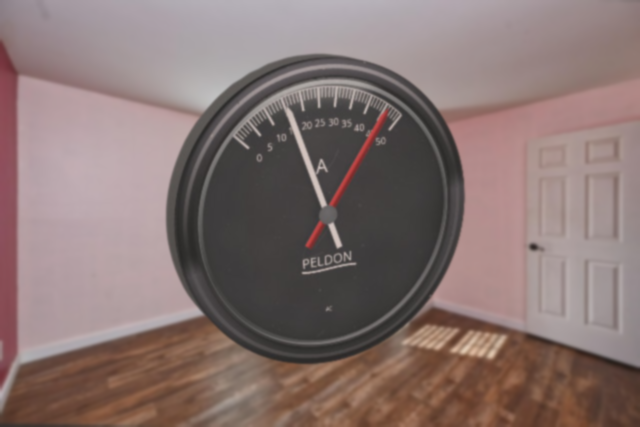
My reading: 45 A
